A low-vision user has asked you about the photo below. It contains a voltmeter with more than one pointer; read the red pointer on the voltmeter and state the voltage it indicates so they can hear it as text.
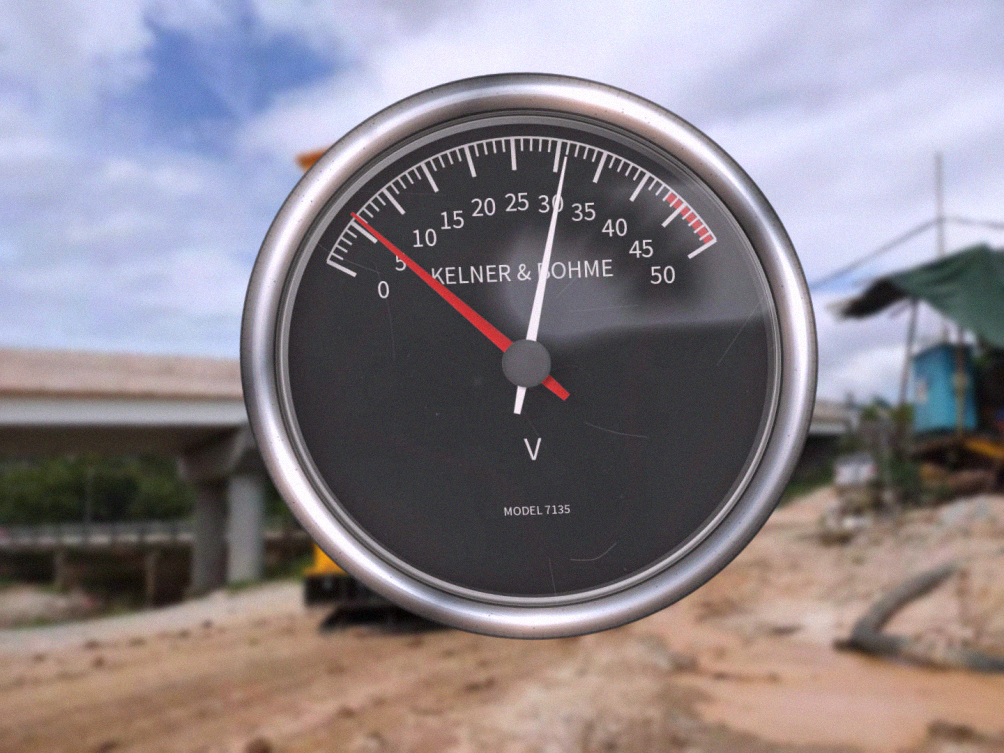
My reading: 6 V
